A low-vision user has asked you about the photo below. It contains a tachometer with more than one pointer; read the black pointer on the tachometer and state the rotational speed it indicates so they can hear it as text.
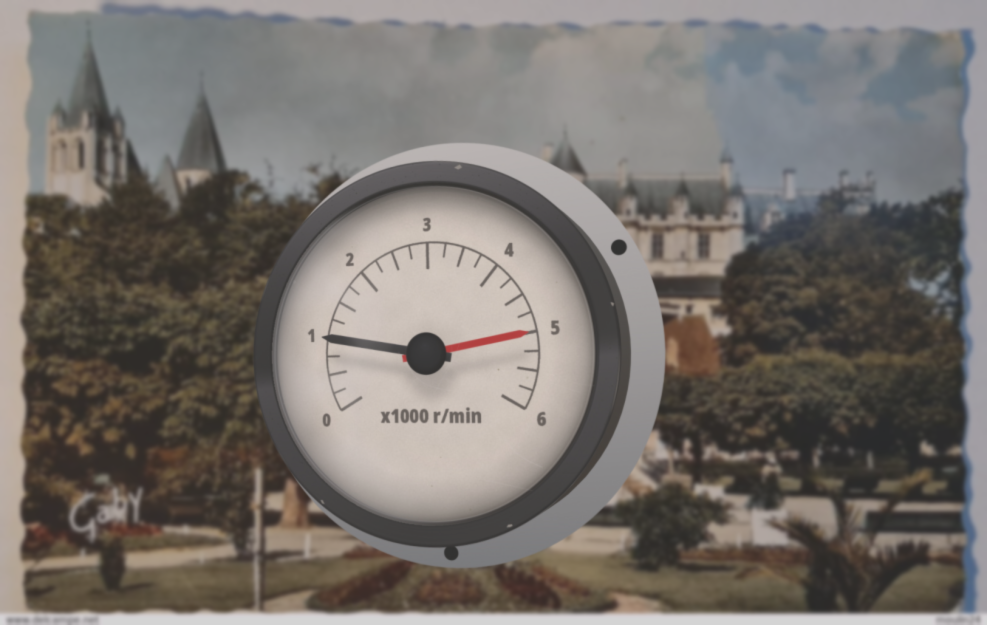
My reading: 1000 rpm
